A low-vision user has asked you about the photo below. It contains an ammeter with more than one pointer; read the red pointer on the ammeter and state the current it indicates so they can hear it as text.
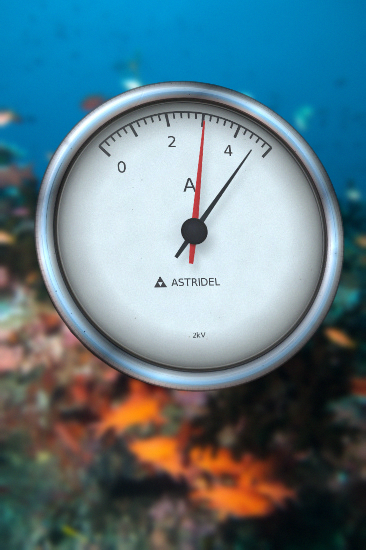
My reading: 3 A
